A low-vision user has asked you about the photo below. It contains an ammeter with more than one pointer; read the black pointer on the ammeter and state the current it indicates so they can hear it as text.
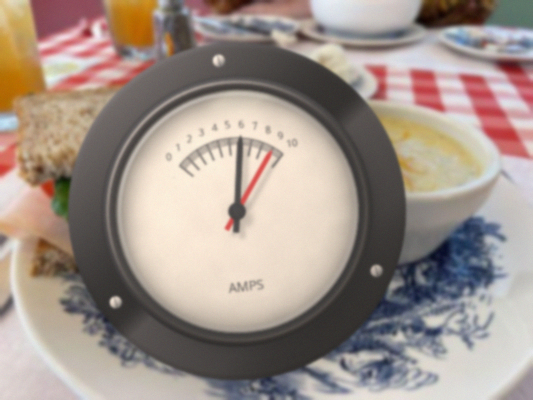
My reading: 6 A
